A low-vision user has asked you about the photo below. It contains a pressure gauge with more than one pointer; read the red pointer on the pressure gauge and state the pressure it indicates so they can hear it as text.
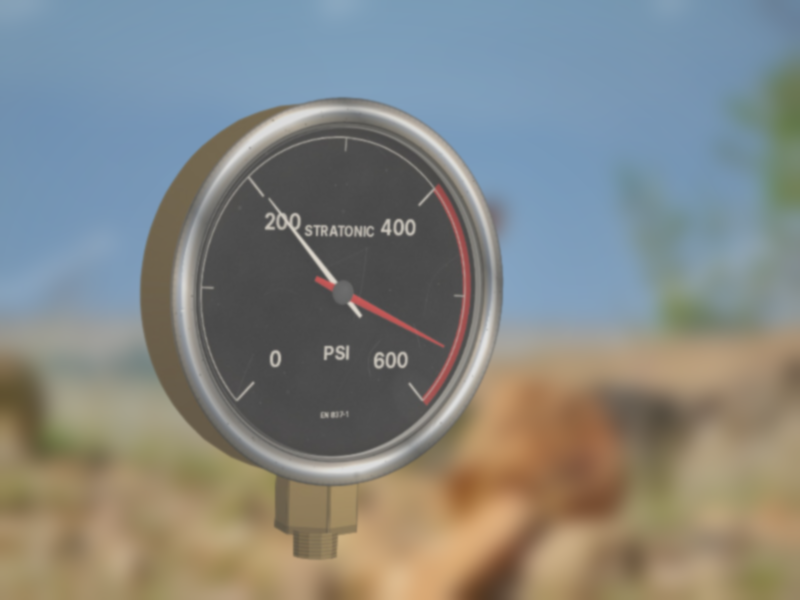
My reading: 550 psi
